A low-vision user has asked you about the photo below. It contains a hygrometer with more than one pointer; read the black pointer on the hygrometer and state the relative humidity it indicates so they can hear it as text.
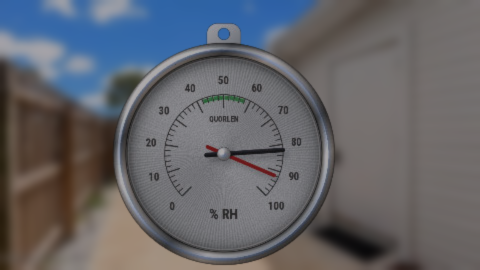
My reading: 82 %
